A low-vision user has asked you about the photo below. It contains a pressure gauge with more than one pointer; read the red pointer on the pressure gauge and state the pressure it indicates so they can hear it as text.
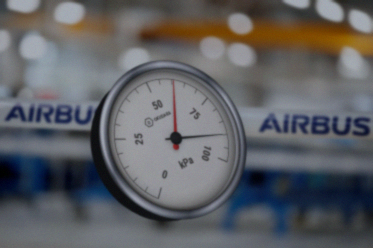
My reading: 60 kPa
